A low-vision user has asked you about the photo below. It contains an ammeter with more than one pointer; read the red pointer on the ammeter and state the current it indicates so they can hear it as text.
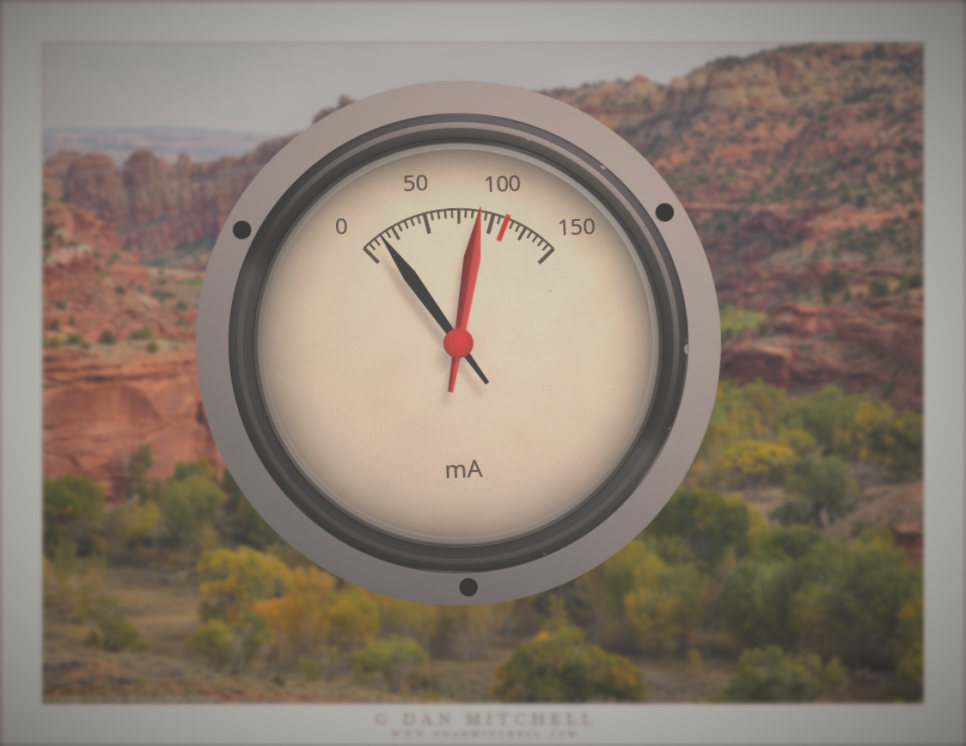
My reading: 90 mA
